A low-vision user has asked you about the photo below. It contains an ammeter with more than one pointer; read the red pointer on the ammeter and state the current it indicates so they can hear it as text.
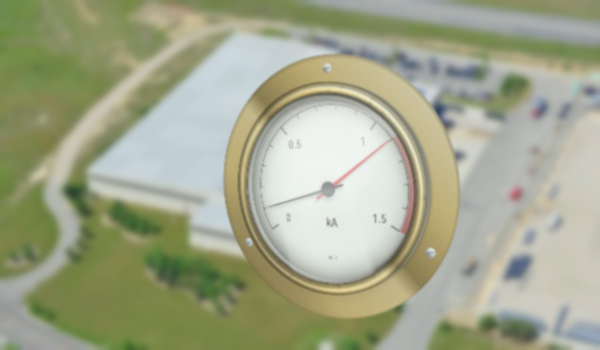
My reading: 1.1 kA
